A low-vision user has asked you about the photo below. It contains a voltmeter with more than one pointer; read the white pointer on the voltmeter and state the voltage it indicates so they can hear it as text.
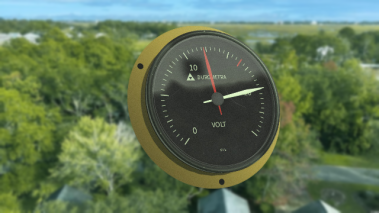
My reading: 20 V
